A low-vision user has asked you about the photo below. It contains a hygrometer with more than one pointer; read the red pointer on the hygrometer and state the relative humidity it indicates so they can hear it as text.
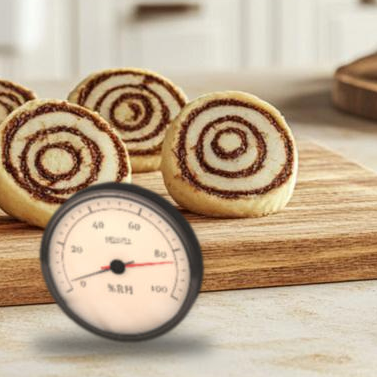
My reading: 84 %
